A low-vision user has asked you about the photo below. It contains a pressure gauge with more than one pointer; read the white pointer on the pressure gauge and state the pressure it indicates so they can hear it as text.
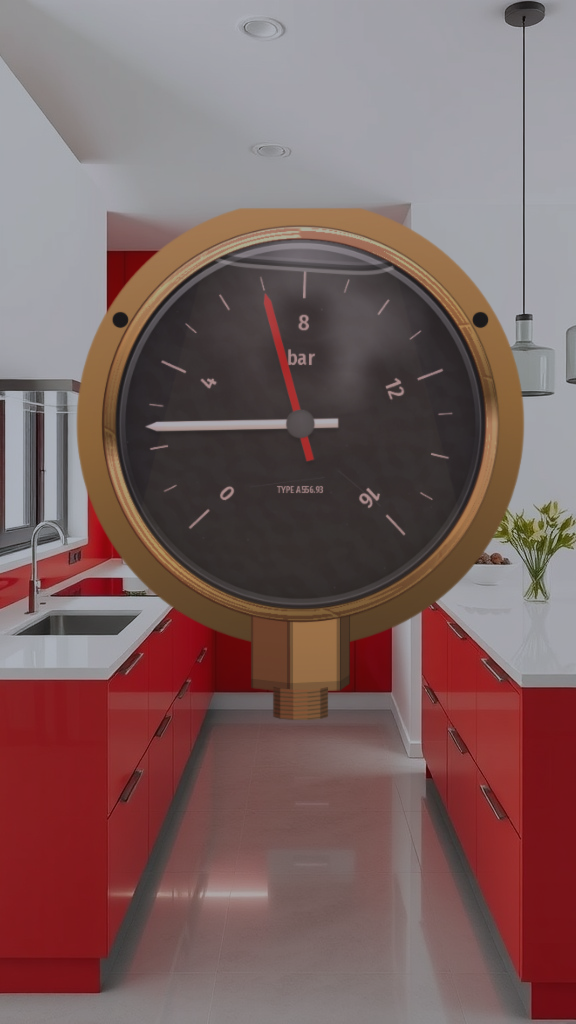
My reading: 2.5 bar
